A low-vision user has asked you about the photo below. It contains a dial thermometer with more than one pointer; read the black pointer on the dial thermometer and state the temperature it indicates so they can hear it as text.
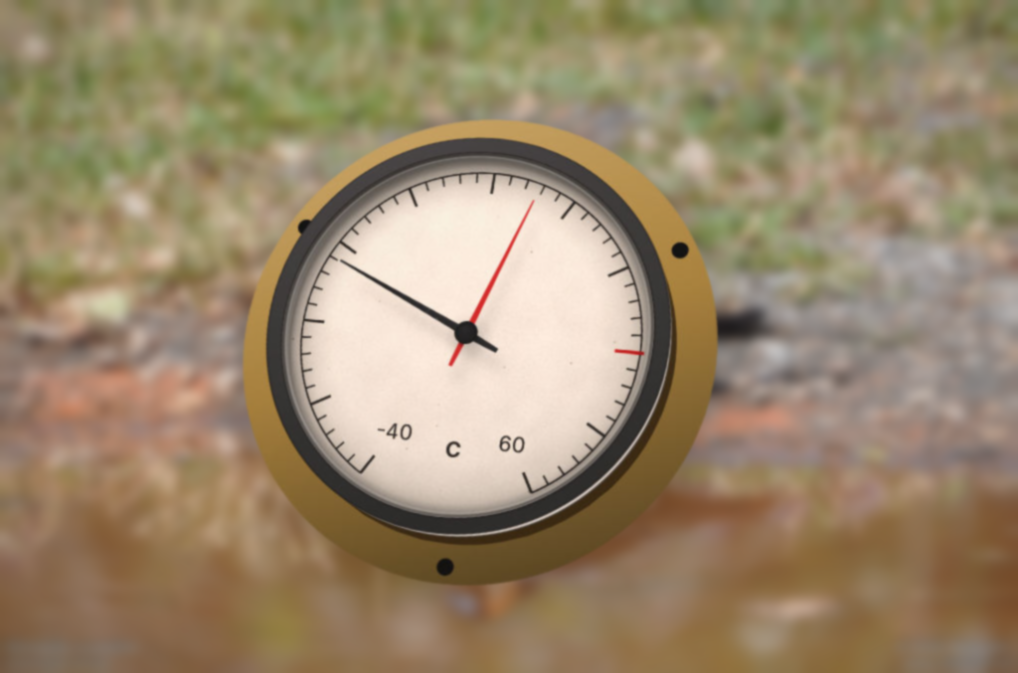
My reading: -12 °C
